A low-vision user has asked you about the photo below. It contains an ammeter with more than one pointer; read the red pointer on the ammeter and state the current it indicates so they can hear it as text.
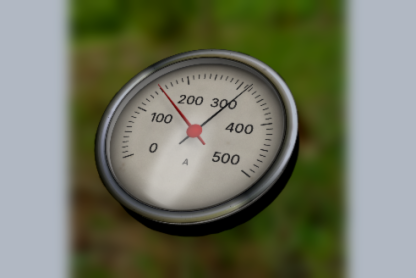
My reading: 150 A
